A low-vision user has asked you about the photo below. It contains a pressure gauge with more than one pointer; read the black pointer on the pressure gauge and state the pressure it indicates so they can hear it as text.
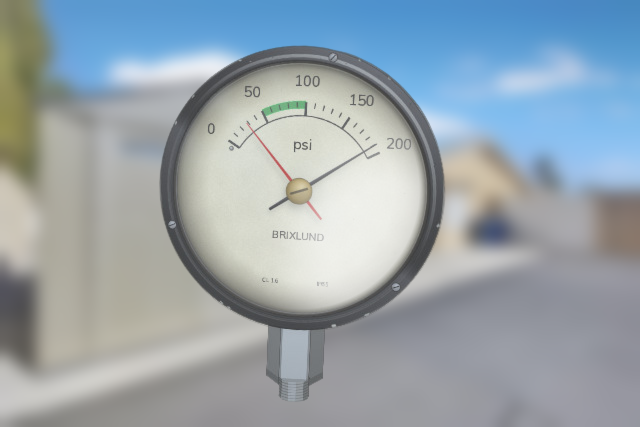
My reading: 190 psi
